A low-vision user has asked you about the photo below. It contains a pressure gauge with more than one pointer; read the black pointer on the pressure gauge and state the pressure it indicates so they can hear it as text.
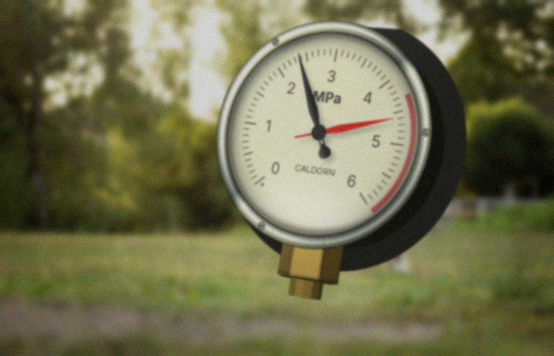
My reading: 2.4 MPa
